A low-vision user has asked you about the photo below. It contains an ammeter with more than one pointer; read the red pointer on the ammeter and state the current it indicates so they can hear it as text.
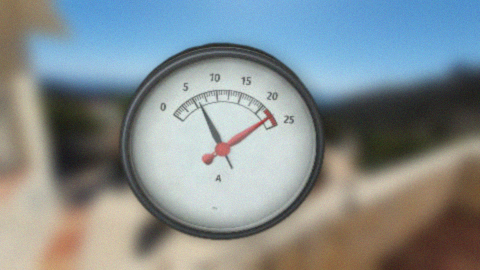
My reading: 22.5 A
